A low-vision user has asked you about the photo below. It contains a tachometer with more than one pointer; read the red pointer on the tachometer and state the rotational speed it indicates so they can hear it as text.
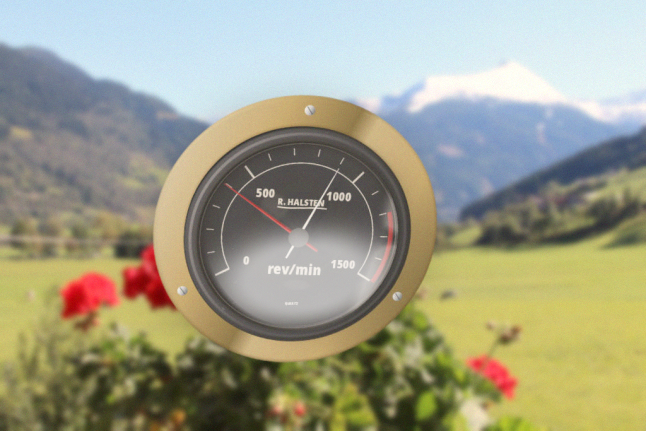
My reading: 400 rpm
